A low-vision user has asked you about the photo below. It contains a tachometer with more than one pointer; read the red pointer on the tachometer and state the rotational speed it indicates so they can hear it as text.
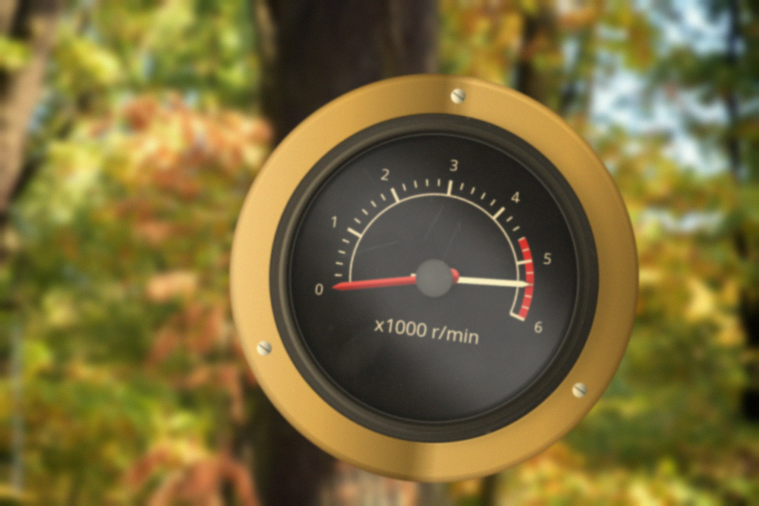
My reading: 0 rpm
